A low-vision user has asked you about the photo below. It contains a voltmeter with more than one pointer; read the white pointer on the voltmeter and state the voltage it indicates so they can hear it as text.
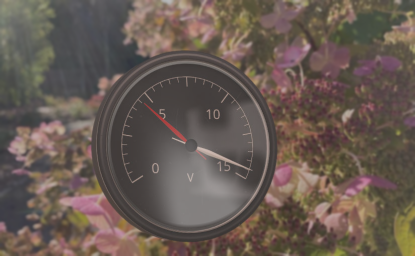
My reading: 14.5 V
